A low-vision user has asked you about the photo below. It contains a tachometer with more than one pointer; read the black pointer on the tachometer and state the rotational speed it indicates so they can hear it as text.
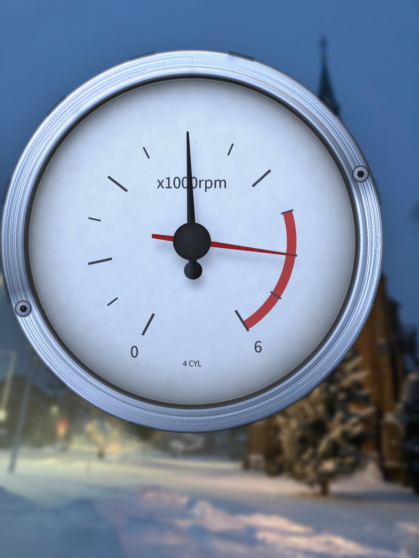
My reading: 3000 rpm
